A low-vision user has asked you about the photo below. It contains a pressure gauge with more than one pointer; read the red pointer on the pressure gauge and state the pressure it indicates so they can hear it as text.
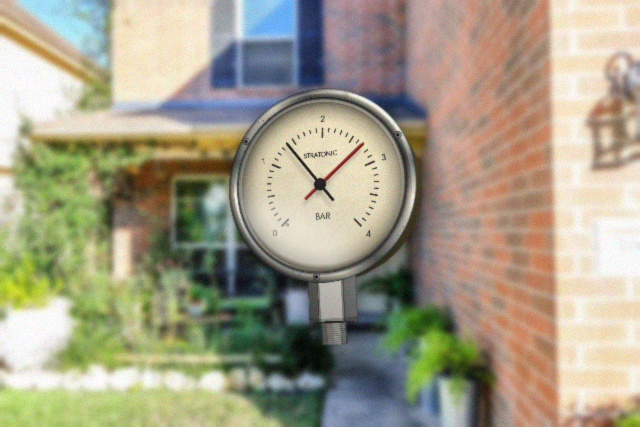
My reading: 2.7 bar
